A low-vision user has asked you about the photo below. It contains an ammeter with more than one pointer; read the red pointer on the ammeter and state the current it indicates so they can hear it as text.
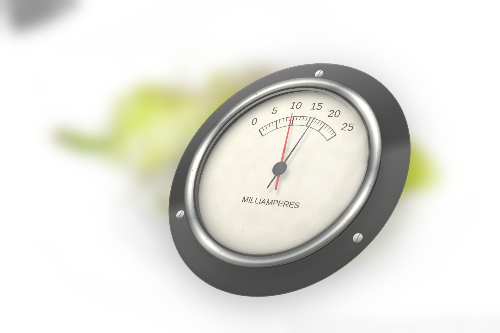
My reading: 10 mA
